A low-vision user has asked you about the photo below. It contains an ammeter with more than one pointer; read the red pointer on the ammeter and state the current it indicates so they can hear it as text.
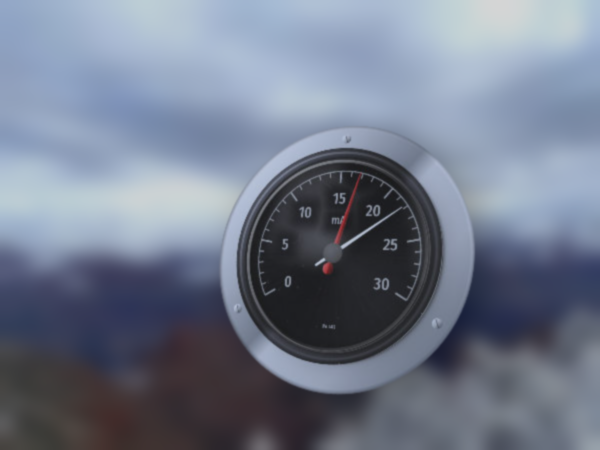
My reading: 17 mA
